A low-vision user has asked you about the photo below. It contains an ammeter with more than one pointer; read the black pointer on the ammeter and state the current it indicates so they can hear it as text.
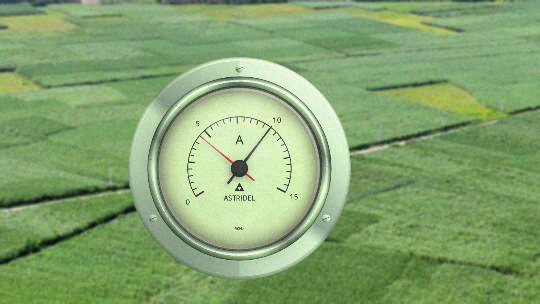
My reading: 10 A
